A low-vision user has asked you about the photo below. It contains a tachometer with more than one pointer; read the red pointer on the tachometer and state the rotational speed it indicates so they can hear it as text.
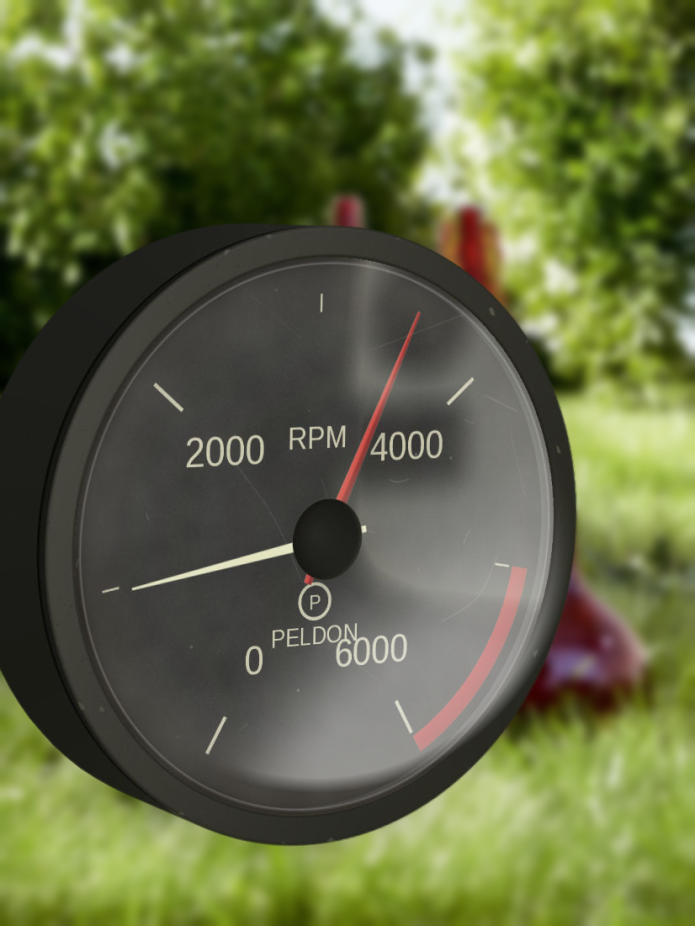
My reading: 3500 rpm
